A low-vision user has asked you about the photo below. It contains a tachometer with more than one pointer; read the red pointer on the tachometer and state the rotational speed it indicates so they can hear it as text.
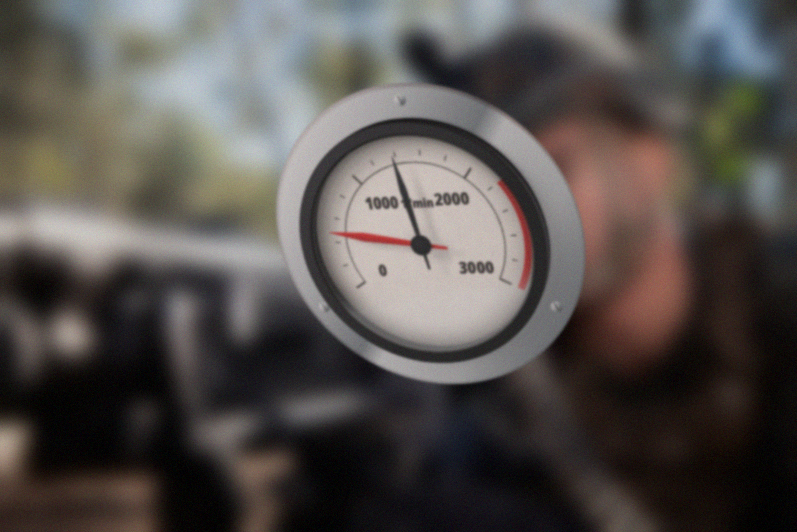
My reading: 500 rpm
